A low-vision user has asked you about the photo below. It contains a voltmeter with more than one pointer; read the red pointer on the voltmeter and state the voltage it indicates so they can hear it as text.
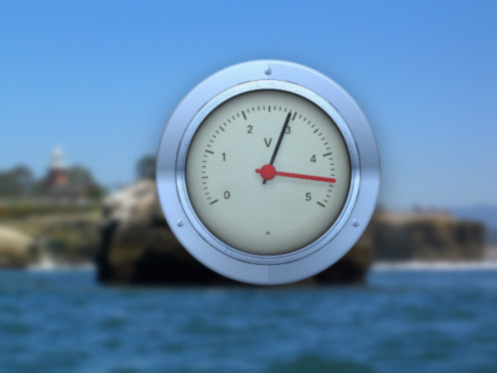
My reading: 4.5 V
